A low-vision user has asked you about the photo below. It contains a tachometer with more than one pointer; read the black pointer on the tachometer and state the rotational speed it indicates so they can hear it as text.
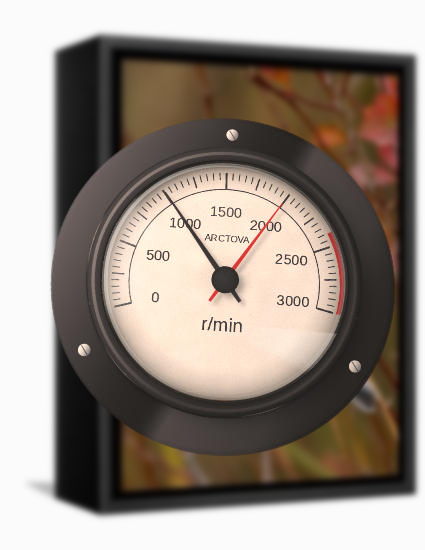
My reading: 1000 rpm
